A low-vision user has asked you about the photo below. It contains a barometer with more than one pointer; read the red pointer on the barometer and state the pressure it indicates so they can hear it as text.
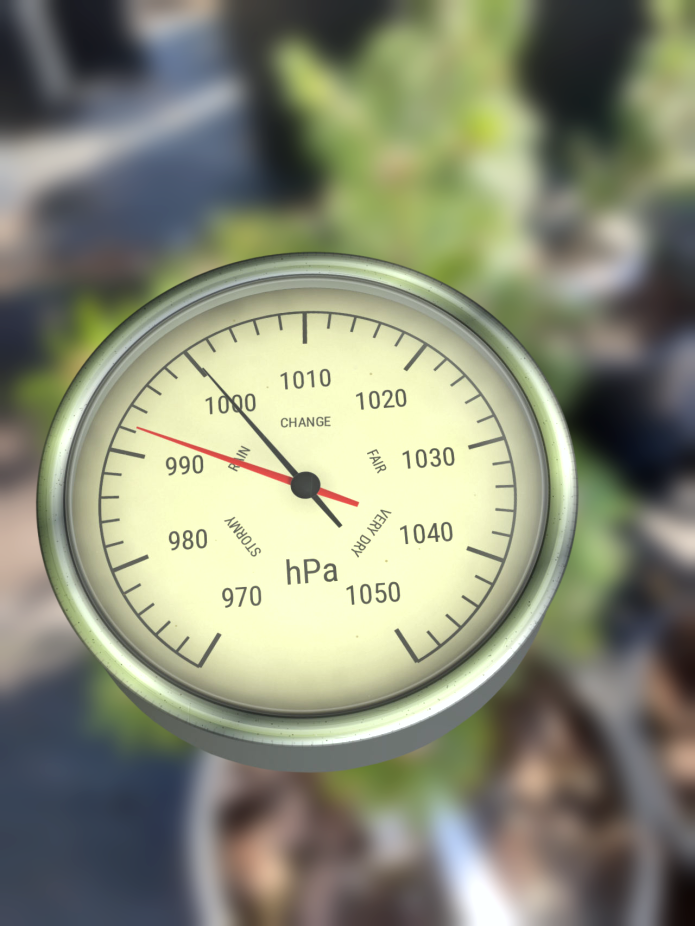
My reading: 992 hPa
